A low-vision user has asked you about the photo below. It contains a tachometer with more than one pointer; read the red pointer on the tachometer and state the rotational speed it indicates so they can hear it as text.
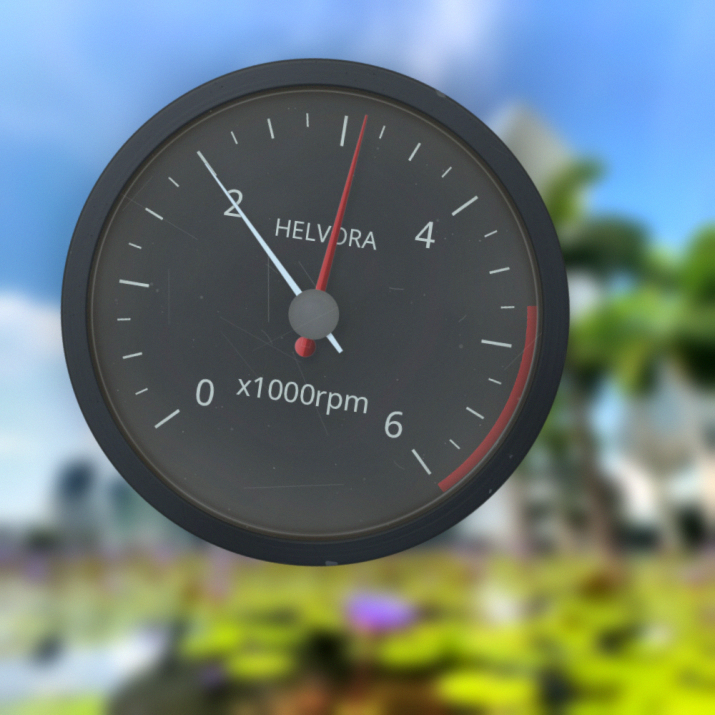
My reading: 3125 rpm
